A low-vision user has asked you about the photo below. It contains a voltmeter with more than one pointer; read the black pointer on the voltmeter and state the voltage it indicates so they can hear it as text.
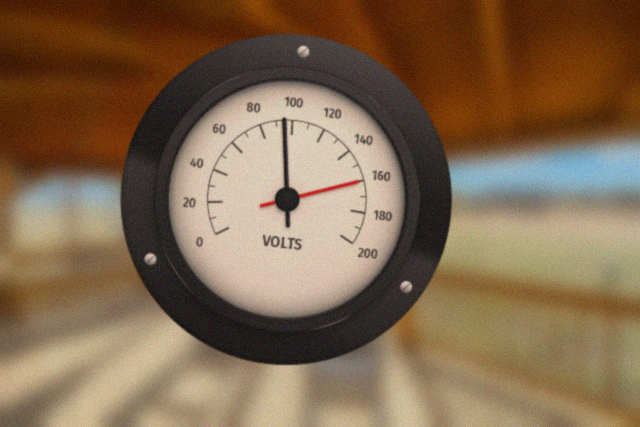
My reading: 95 V
